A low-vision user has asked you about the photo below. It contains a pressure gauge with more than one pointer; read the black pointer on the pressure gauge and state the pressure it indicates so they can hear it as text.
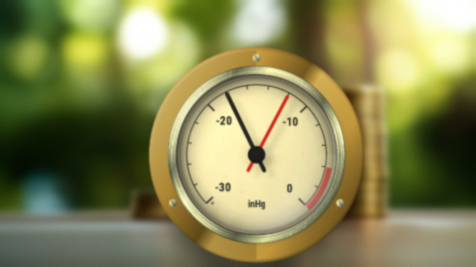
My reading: -18 inHg
